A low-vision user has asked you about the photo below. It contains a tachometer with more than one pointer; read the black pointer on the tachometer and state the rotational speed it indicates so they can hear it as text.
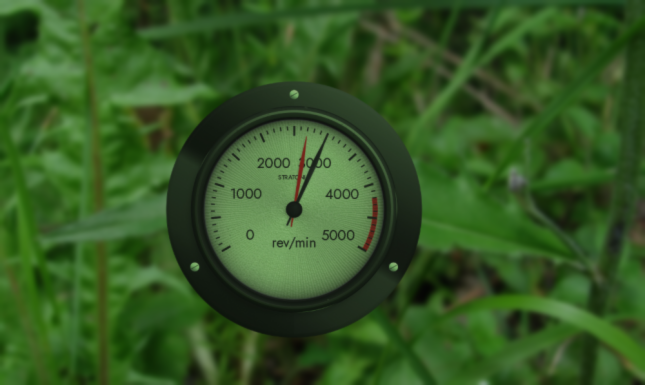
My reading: 3000 rpm
